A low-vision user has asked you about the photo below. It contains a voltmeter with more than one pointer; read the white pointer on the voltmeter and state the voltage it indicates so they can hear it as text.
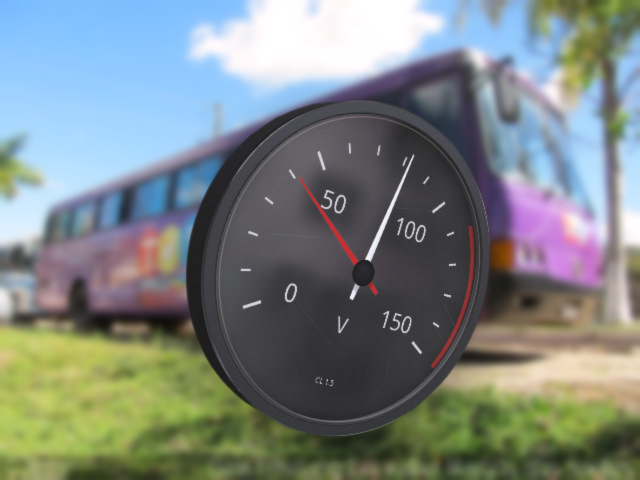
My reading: 80 V
